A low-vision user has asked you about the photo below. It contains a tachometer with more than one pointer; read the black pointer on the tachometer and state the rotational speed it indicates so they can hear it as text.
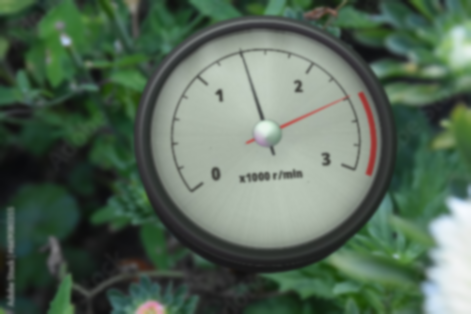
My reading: 1400 rpm
